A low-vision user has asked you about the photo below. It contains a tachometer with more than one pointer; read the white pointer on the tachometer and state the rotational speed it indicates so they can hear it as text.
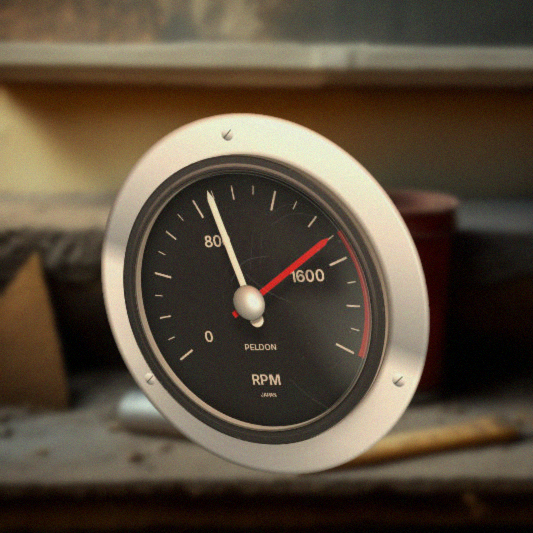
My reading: 900 rpm
